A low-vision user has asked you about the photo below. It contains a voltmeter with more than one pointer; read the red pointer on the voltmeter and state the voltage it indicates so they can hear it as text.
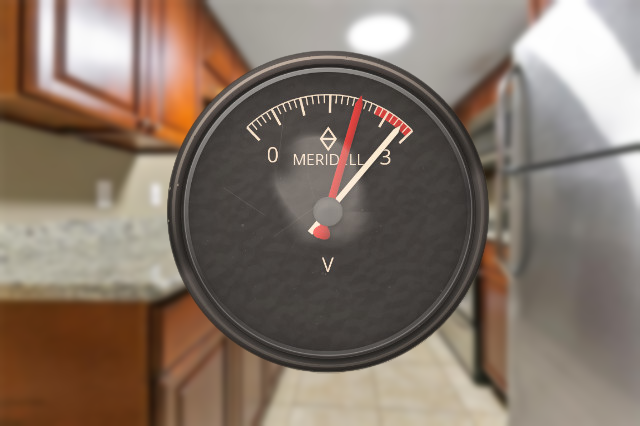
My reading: 2 V
